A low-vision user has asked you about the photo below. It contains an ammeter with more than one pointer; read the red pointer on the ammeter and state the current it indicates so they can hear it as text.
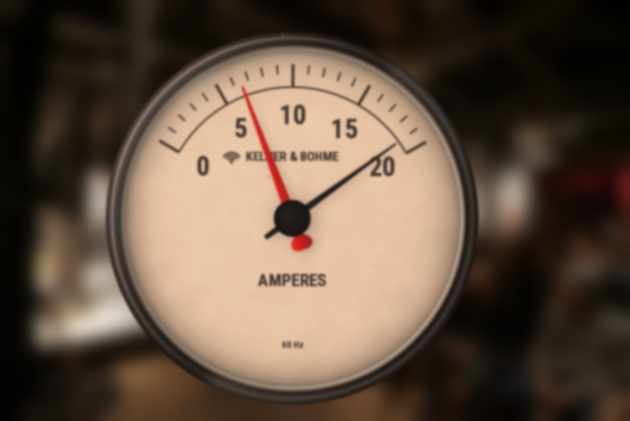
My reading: 6.5 A
